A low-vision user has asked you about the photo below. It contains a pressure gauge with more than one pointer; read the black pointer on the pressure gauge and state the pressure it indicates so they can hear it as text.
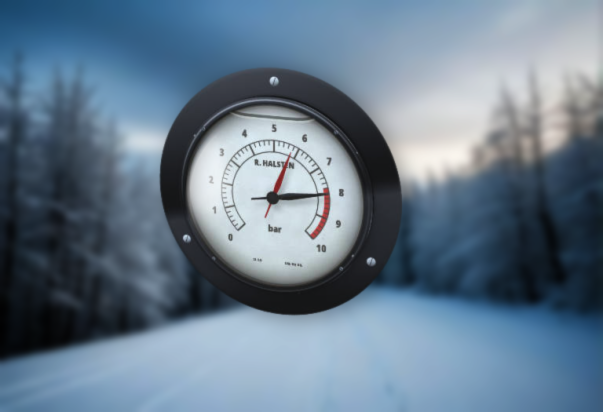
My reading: 8 bar
